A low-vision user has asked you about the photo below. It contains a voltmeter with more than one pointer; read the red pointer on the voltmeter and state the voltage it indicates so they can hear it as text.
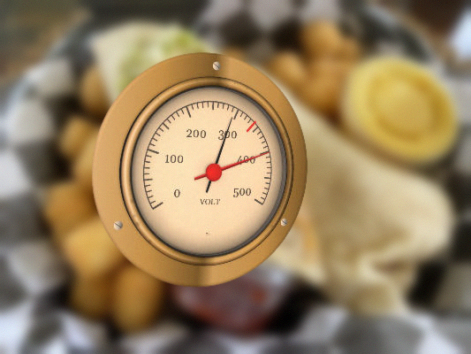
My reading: 400 V
